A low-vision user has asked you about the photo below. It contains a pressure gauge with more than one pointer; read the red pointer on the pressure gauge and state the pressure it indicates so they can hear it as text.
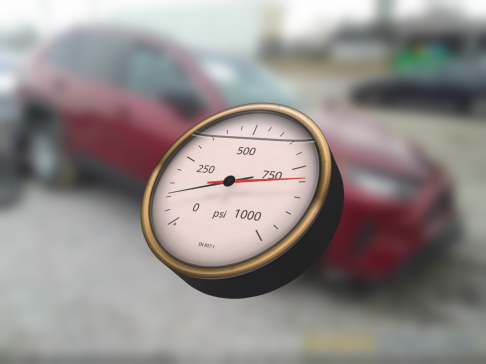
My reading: 800 psi
